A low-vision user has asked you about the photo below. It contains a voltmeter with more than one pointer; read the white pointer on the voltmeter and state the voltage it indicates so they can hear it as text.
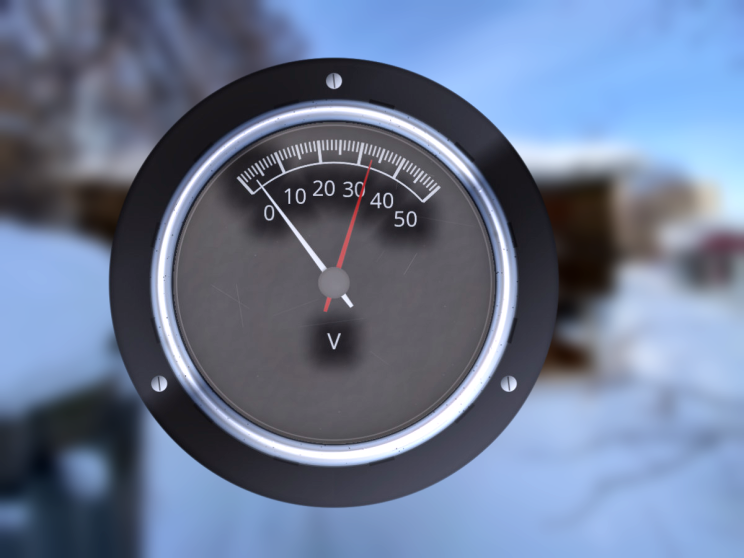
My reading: 3 V
